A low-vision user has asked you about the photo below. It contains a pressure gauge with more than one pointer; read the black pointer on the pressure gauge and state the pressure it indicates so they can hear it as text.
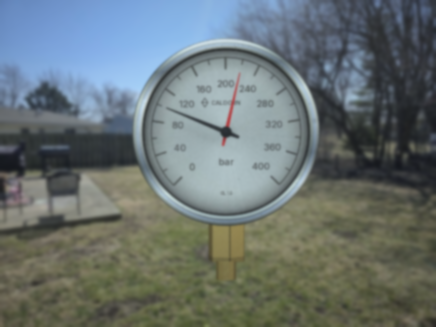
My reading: 100 bar
